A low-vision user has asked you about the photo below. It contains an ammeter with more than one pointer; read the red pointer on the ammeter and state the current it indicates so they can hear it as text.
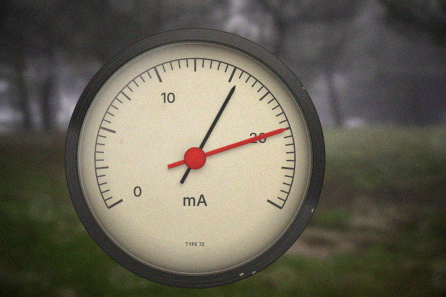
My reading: 20 mA
